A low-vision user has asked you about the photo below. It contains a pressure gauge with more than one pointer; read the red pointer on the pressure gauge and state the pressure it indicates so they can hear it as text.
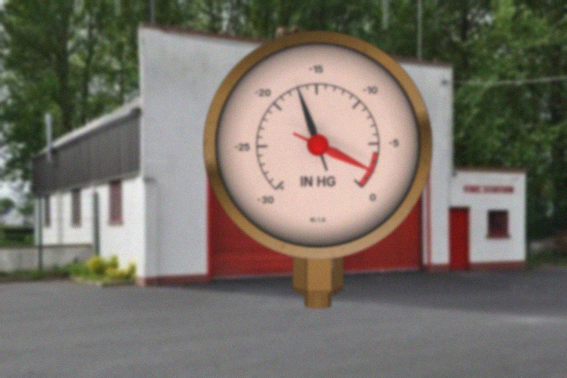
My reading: -2 inHg
